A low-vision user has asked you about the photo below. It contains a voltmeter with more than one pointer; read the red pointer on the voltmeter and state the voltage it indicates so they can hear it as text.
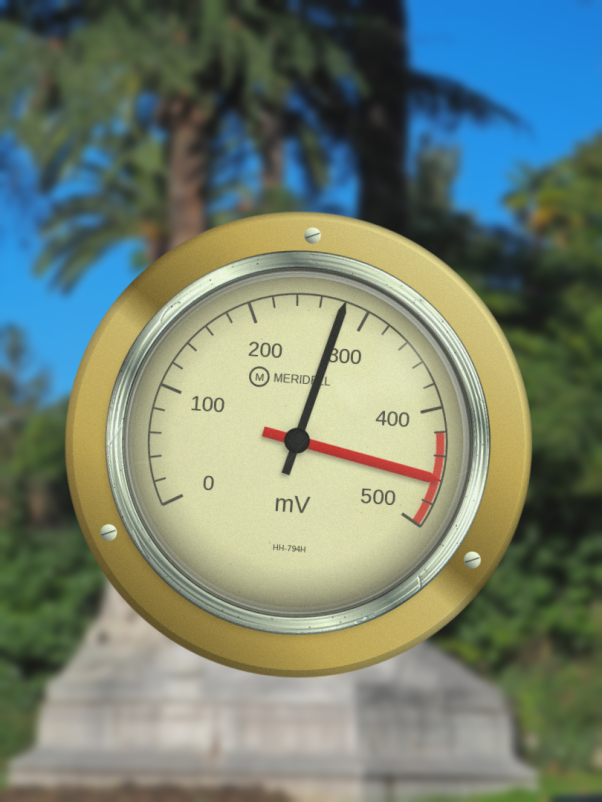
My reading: 460 mV
